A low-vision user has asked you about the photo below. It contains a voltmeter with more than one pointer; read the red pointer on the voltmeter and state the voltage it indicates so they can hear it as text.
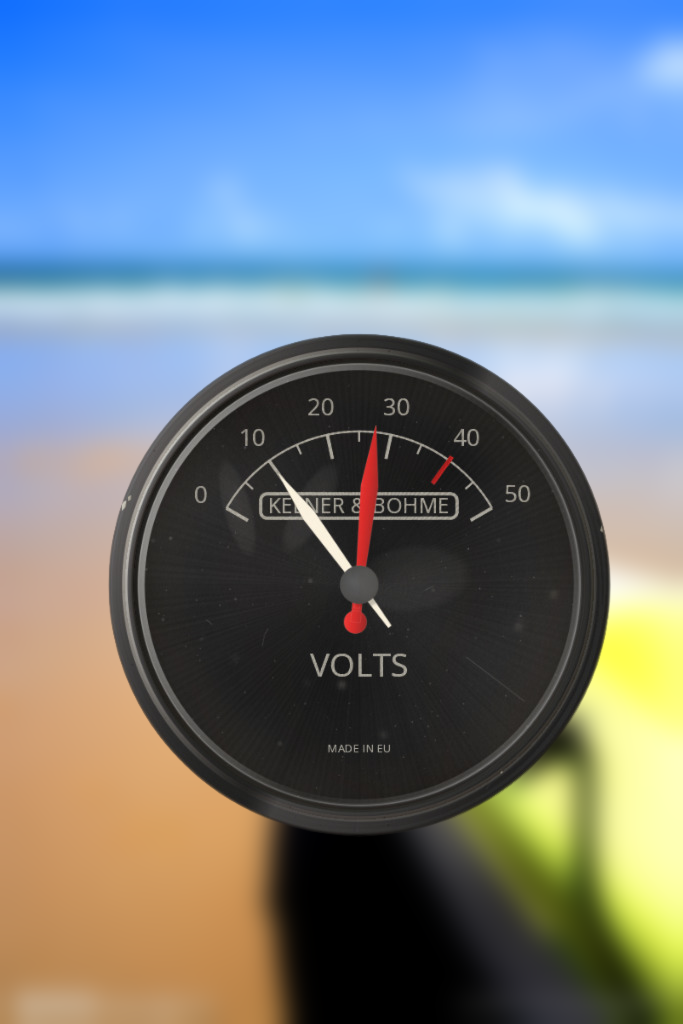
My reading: 27.5 V
